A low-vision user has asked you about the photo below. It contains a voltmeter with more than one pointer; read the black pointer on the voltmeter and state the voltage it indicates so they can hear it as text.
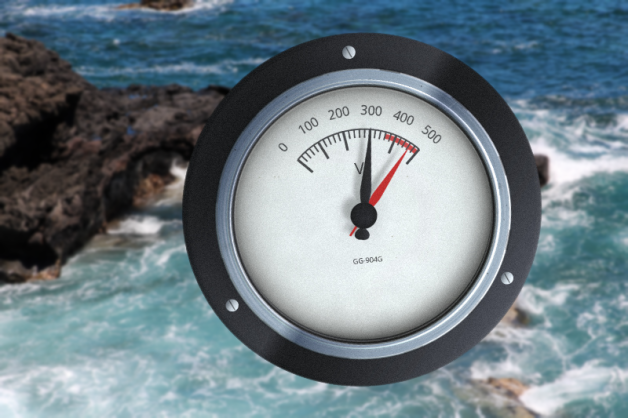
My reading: 300 V
